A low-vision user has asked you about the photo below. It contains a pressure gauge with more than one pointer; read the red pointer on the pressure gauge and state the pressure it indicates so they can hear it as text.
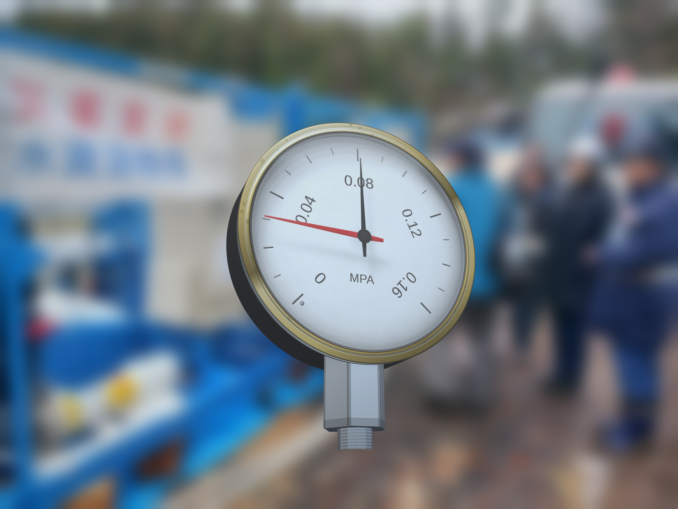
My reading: 0.03 MPa
